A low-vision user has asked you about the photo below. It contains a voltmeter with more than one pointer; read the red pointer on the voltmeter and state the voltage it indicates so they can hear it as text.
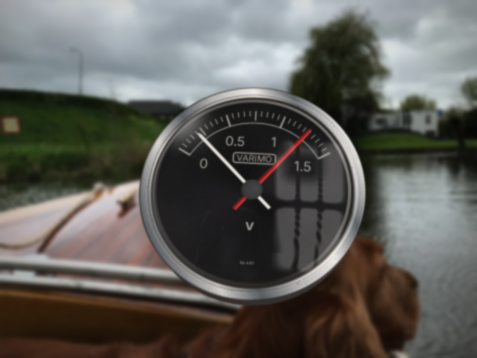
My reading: 1.25 V
